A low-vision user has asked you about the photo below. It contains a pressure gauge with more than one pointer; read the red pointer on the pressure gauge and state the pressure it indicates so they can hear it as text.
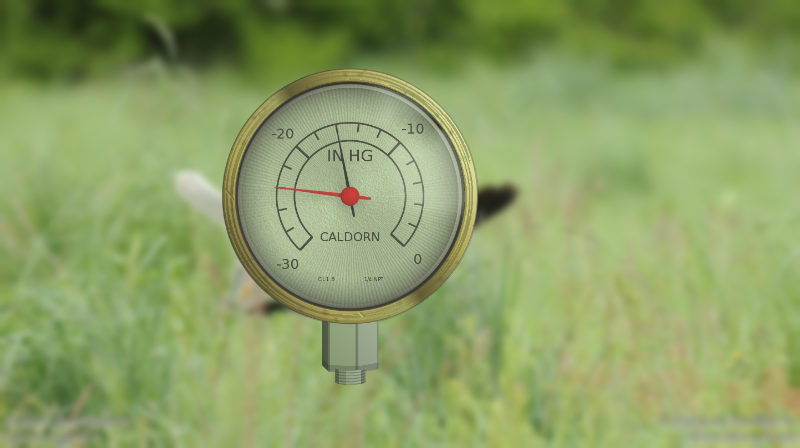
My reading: -24 inHg
